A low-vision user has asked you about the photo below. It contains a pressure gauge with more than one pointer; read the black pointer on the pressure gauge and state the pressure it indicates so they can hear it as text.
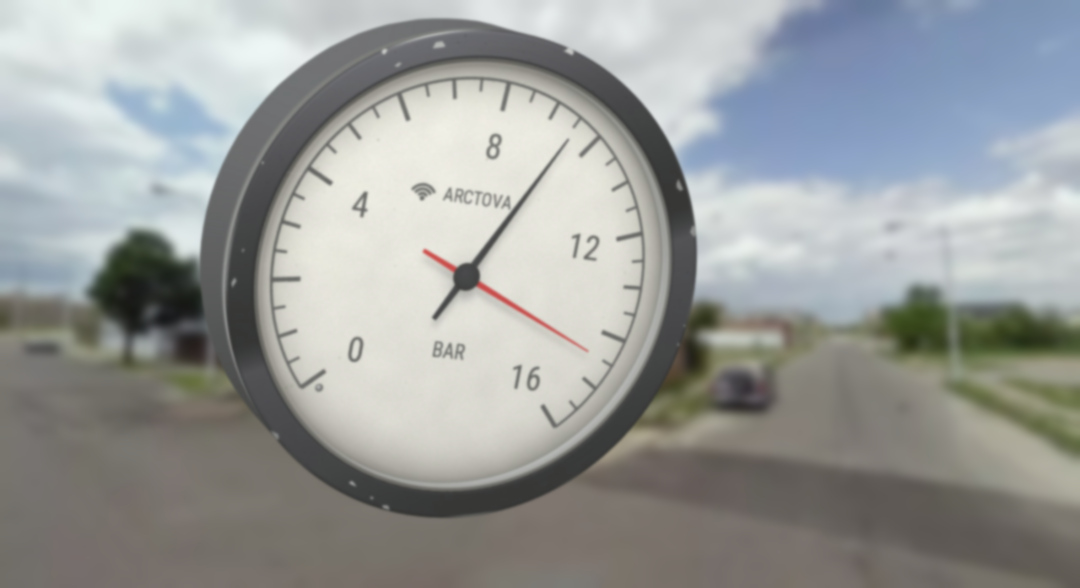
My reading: 9.5 bar
